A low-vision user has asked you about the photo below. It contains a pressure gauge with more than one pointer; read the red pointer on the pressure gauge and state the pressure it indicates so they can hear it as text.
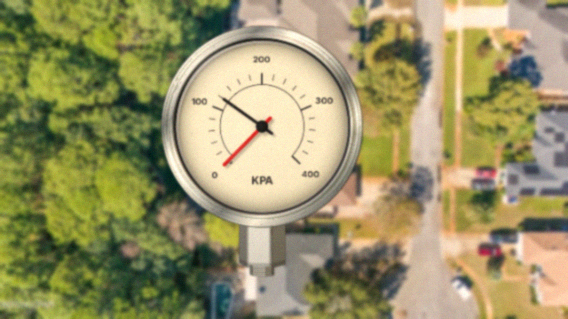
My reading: 0 kPa
